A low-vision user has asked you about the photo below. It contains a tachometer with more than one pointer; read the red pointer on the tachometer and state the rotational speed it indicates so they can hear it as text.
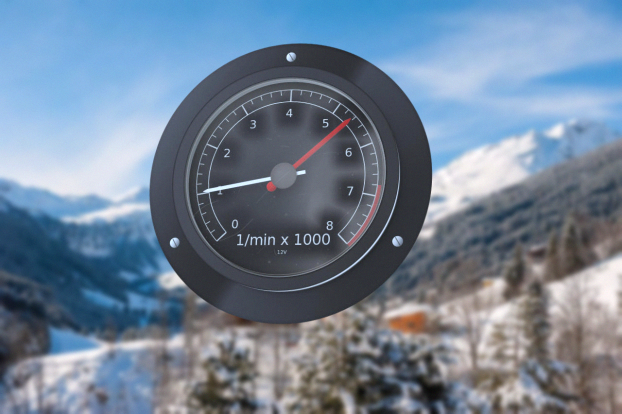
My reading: 5400 rpm
